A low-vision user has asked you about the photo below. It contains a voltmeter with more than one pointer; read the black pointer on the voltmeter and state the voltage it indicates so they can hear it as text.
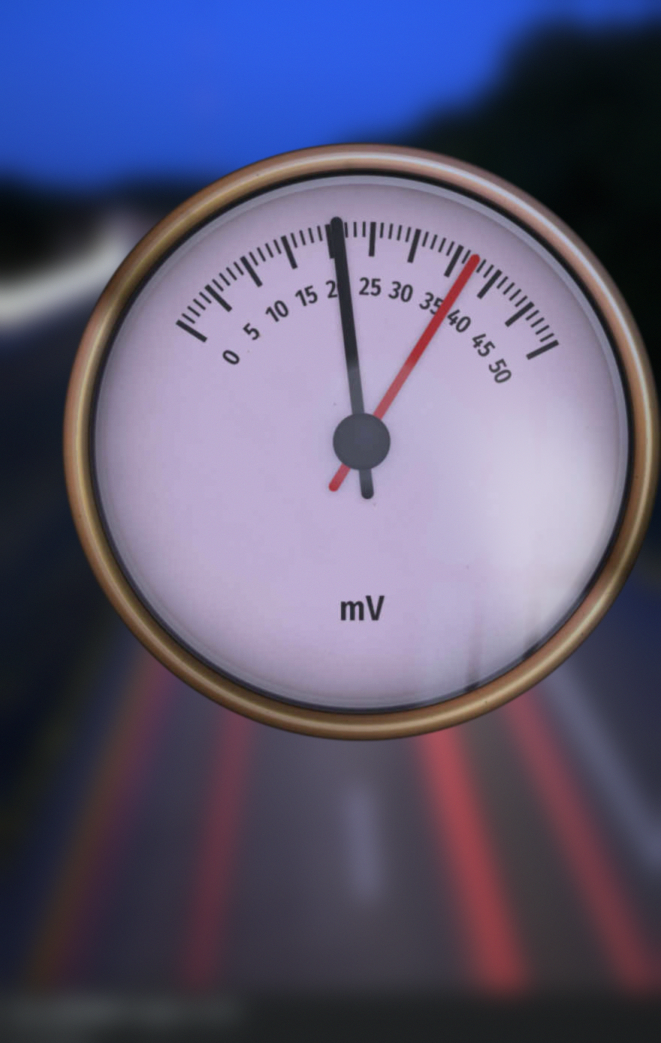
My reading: 21 mV
